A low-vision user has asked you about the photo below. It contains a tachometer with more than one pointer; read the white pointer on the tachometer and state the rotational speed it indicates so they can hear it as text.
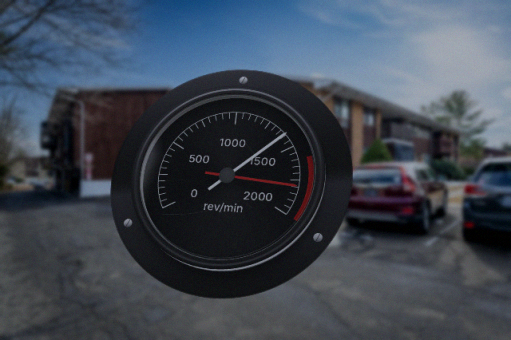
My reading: 1400 rpm
